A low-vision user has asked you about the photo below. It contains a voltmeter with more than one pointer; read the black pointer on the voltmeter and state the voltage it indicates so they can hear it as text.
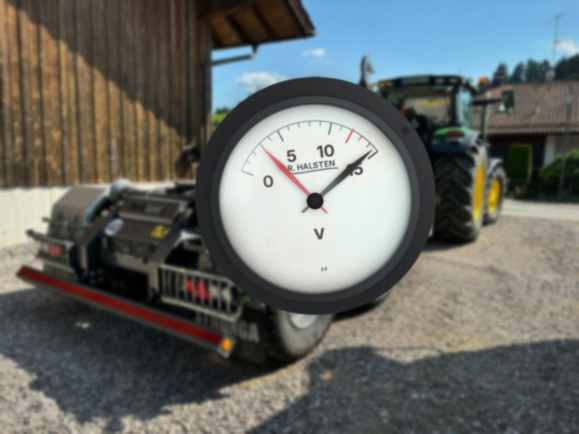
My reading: 14.5 V
